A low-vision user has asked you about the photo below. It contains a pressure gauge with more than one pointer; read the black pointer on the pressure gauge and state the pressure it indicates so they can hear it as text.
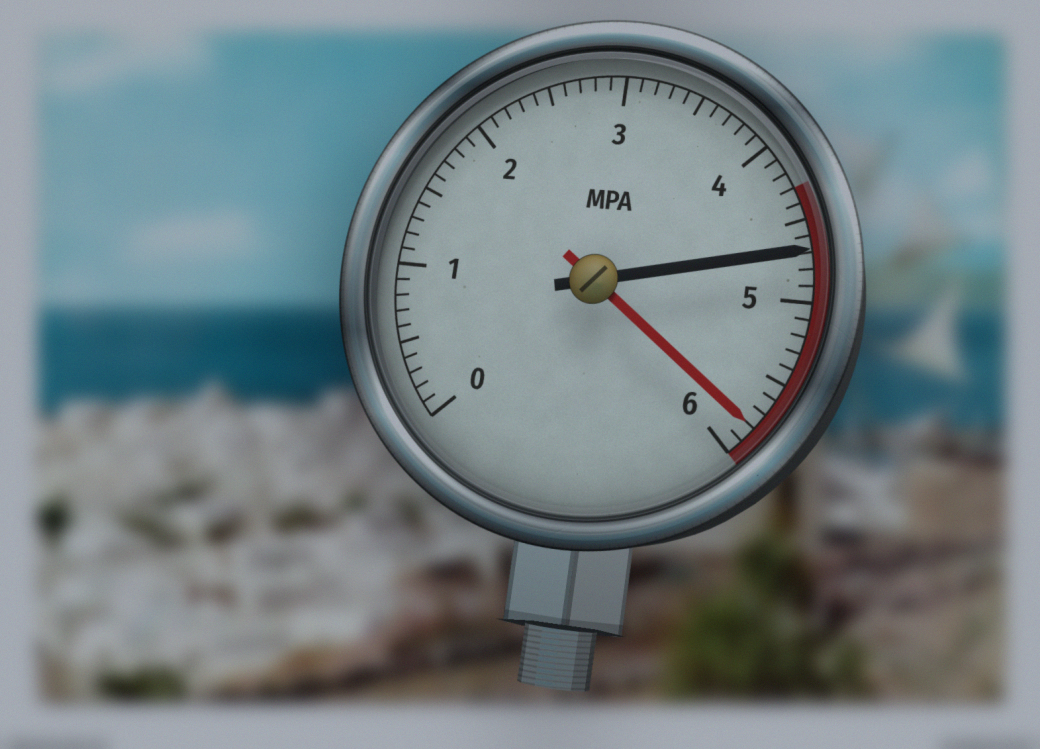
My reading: 4.7 MPa
